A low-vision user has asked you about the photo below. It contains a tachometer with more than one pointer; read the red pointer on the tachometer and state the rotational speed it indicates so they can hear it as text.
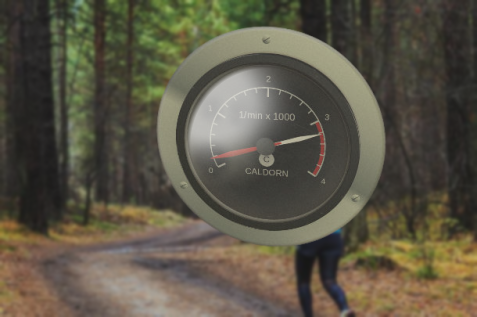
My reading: 200 rpm
